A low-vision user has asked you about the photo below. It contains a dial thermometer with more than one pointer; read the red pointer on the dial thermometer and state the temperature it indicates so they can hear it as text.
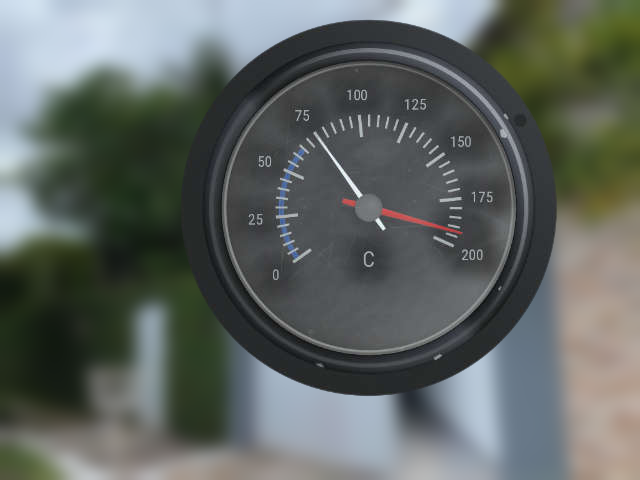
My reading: 192.5 °C
